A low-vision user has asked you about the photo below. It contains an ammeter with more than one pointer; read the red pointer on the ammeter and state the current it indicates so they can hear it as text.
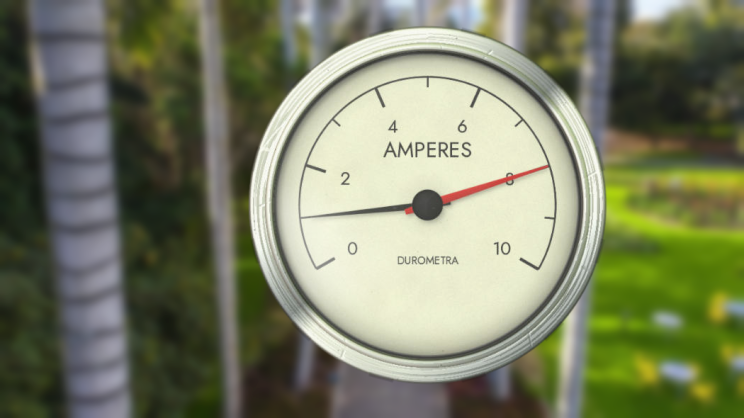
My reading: 8 A
